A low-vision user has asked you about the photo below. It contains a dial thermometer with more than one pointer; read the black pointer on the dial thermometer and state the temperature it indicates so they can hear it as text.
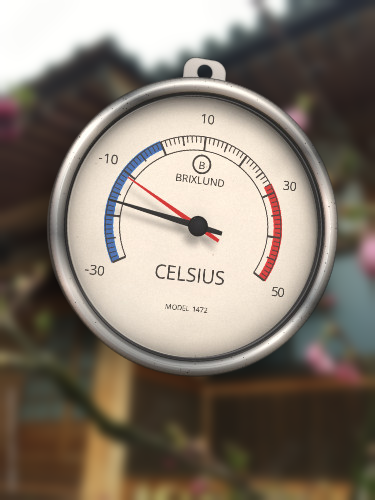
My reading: -17 °C
